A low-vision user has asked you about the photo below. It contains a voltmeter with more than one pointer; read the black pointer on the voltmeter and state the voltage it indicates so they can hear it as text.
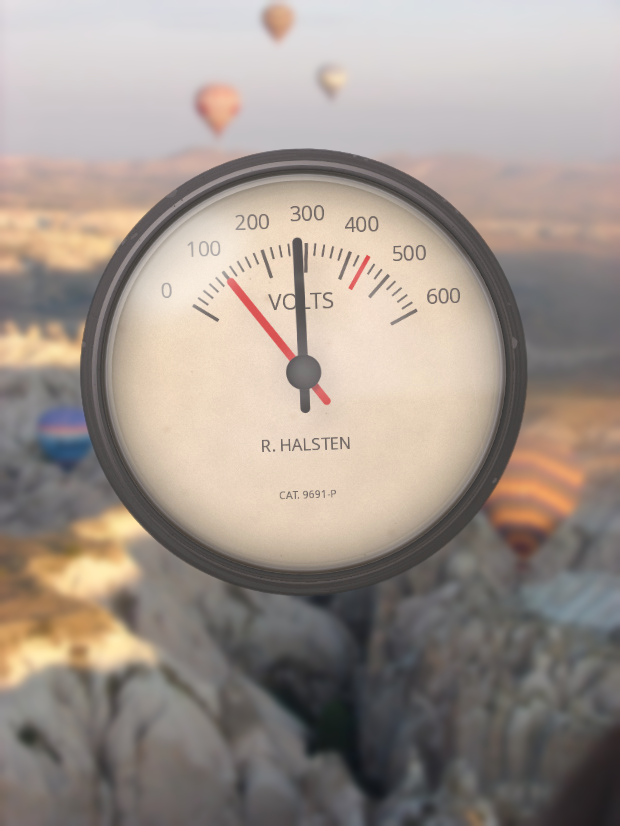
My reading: 280 V
